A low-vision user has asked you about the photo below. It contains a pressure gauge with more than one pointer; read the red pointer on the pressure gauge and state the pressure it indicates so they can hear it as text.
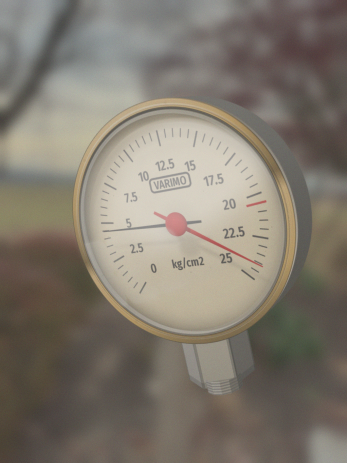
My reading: 24 kg/cm²
